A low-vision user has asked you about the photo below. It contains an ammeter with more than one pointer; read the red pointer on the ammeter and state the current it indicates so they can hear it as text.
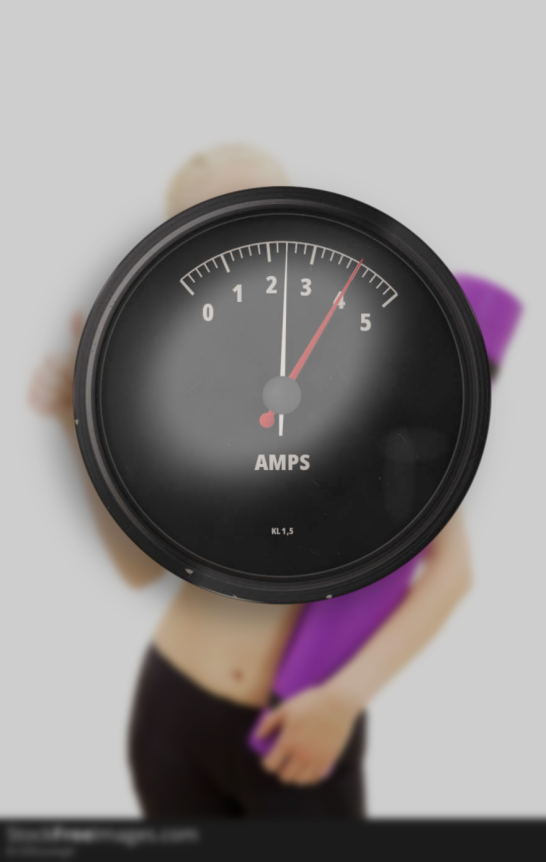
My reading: 4 A
